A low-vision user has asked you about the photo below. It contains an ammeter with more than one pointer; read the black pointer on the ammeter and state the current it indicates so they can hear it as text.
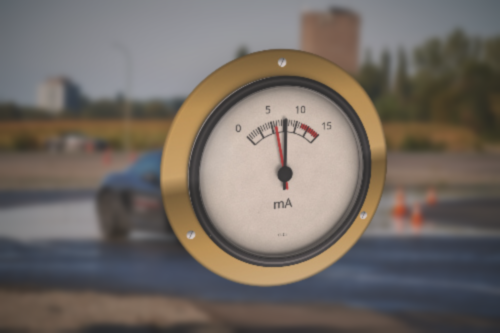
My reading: 7.5 mA
